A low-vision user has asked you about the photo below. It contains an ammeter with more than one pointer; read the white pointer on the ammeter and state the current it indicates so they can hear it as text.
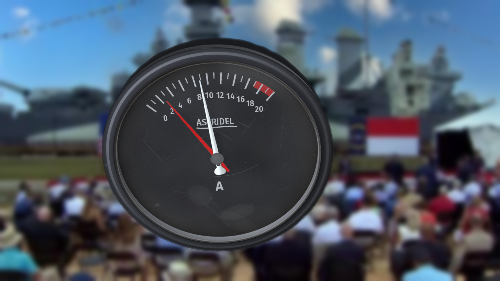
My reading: 9 A
